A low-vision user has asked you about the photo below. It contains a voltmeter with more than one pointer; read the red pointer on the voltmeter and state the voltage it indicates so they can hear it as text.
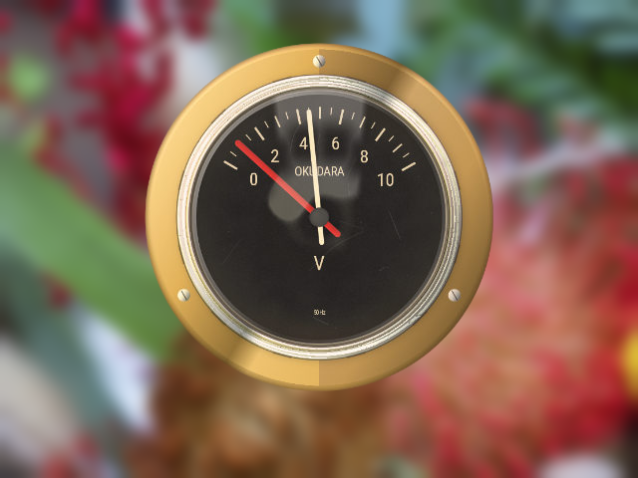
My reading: 1 V
